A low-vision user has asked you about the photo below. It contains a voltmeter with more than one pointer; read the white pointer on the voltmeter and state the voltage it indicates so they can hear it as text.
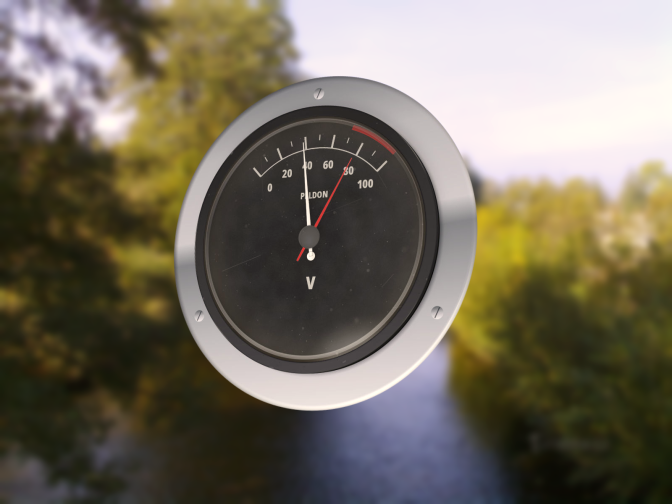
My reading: 40 V
